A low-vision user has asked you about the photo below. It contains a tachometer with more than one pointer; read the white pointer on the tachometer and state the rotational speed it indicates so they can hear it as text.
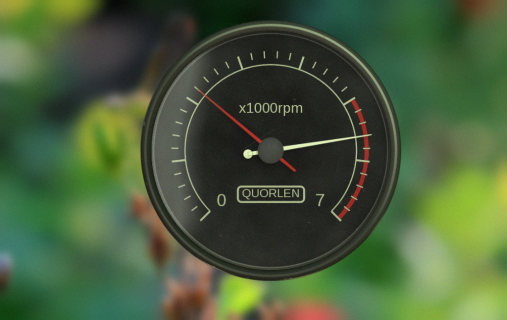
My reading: 5600 rpm
